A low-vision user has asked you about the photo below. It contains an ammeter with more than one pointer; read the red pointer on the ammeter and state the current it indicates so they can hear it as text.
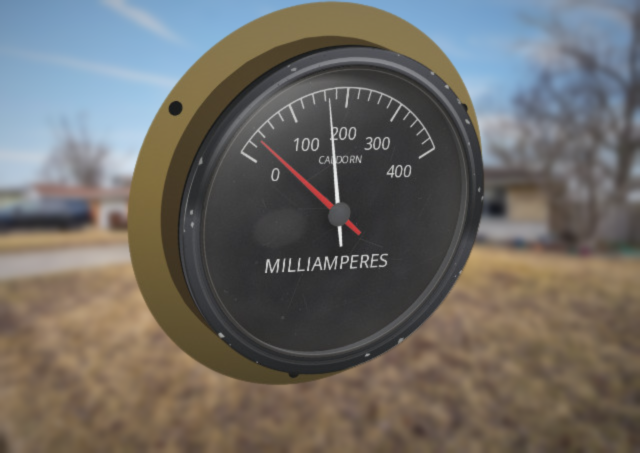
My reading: 30 mA
